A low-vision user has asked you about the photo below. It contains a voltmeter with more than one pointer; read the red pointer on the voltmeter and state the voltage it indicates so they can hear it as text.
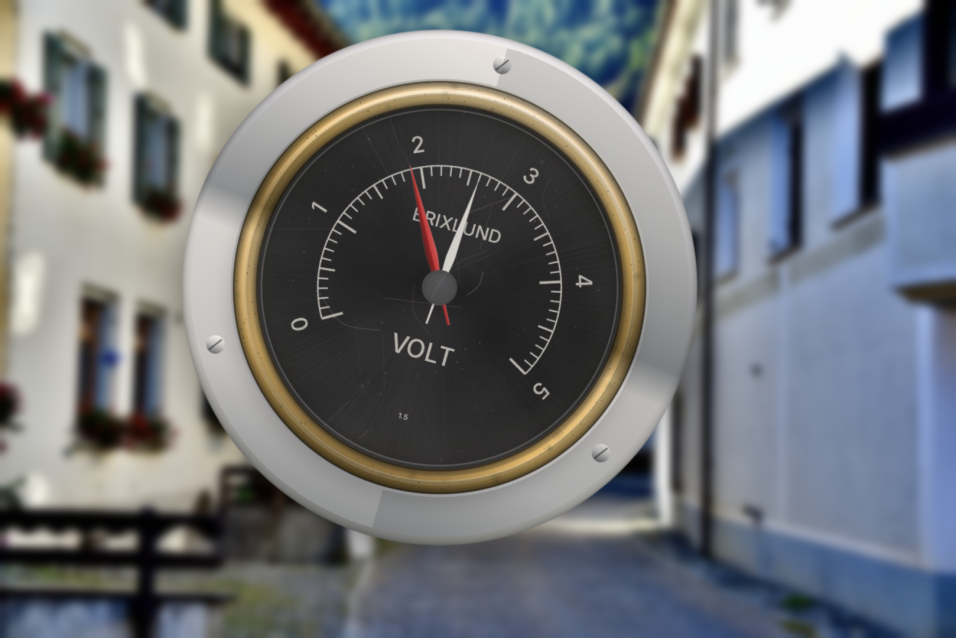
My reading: 1.9 V
